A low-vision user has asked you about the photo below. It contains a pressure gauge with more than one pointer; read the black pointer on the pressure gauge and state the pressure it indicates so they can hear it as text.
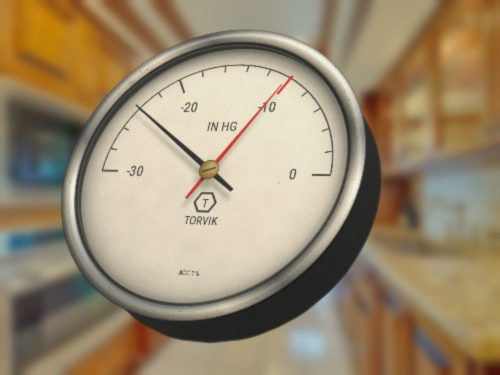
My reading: -24 inHg
